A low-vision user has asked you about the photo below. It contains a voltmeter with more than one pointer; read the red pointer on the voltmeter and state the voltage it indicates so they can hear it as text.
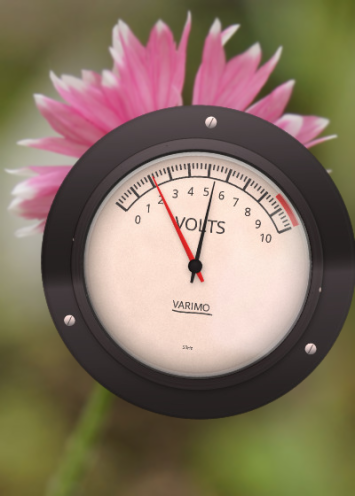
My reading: 2.2 V
